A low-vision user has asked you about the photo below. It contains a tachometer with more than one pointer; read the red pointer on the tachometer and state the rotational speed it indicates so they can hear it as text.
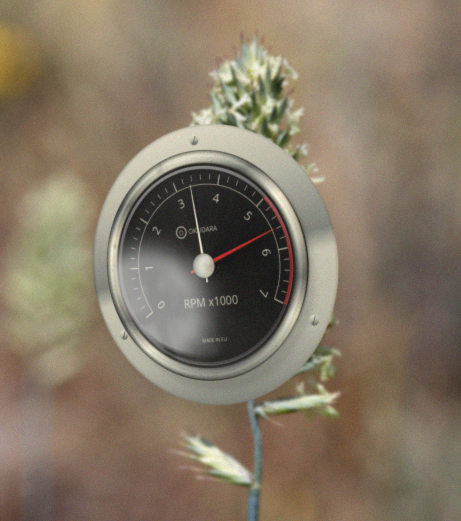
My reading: 5600 rpm
